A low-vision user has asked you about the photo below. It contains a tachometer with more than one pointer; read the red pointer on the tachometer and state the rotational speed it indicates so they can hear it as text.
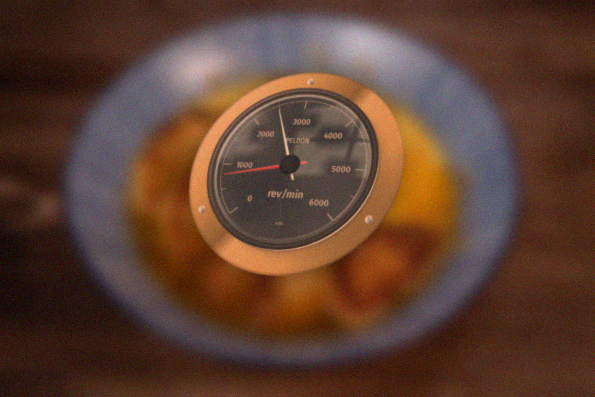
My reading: 750 rpm
